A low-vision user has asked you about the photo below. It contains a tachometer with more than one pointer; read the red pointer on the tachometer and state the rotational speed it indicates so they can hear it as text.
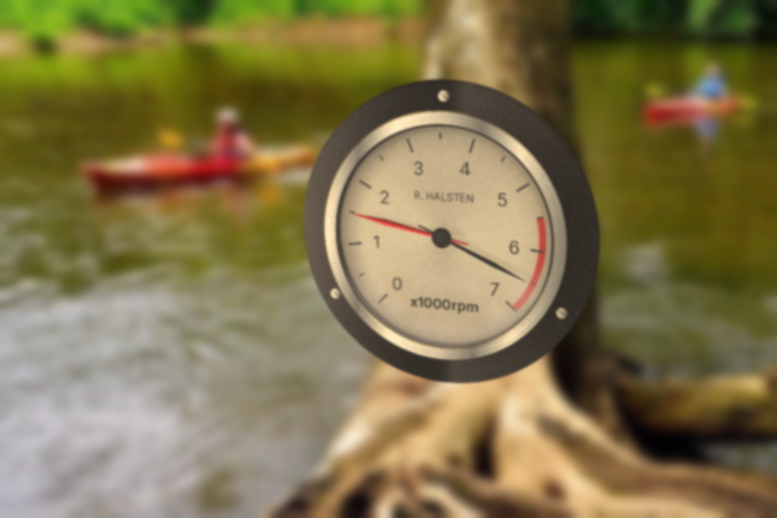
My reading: 1500 rpm
